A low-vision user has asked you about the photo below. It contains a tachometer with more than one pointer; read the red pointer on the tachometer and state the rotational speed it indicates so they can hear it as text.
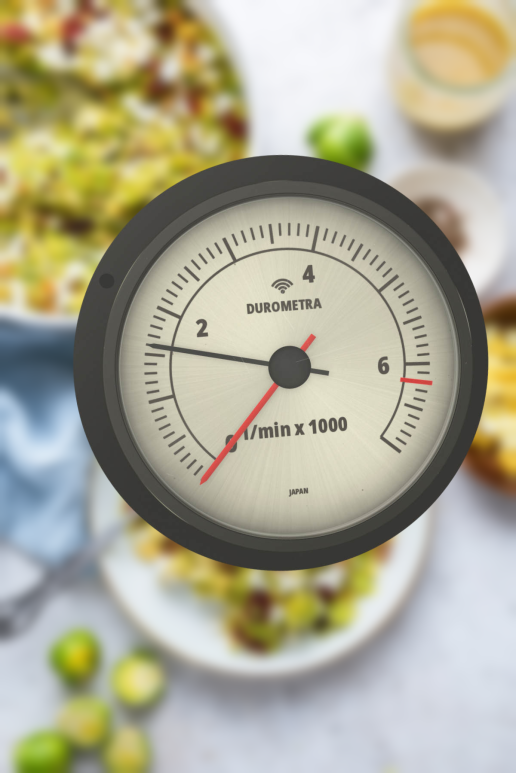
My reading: 0 rpm
